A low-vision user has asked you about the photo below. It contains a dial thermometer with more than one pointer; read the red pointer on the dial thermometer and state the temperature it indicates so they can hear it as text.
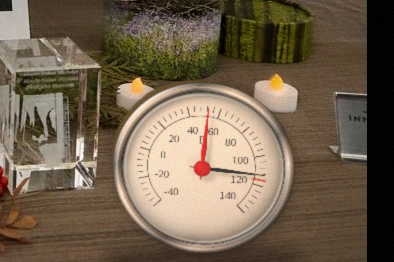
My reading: 52 °F
